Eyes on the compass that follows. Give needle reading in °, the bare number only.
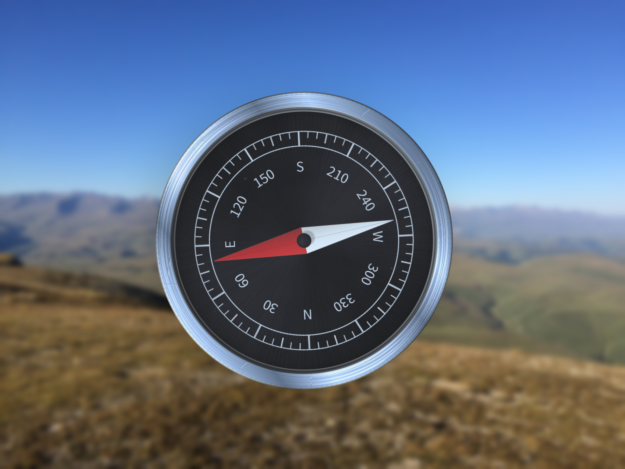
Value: 80
